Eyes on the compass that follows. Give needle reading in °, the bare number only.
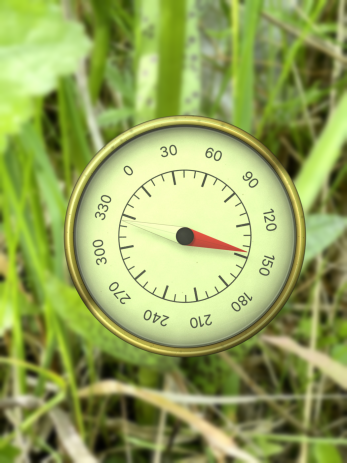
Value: 145
